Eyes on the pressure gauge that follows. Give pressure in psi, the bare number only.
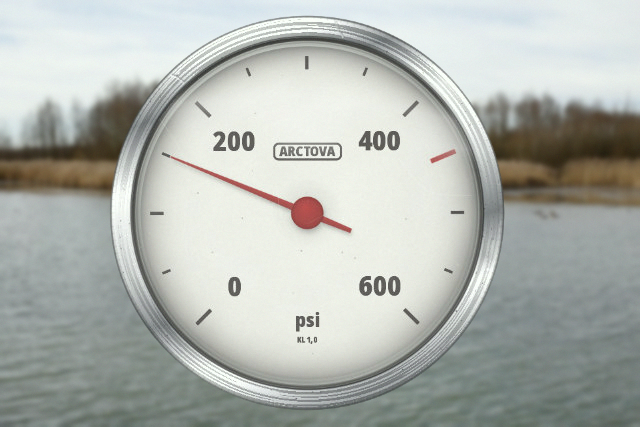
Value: 150
